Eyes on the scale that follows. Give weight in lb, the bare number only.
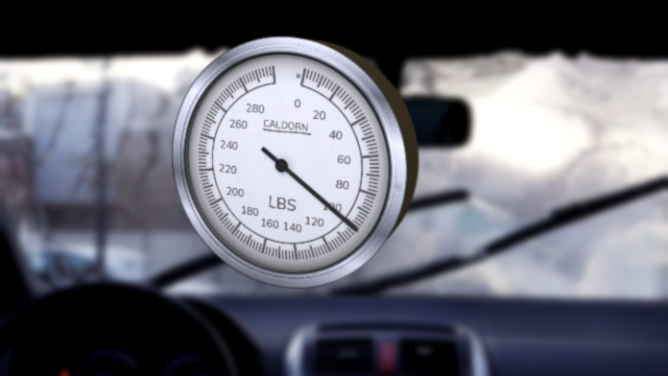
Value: 100
